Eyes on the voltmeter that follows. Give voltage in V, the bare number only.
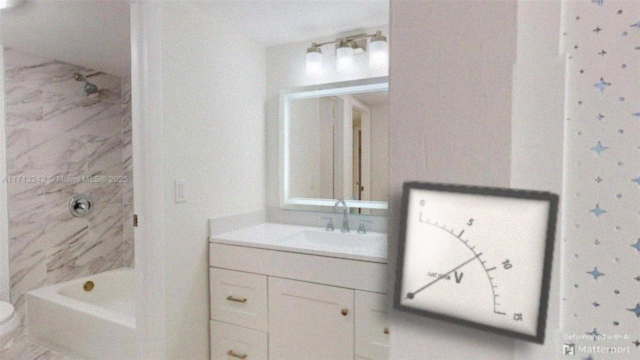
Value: 8
